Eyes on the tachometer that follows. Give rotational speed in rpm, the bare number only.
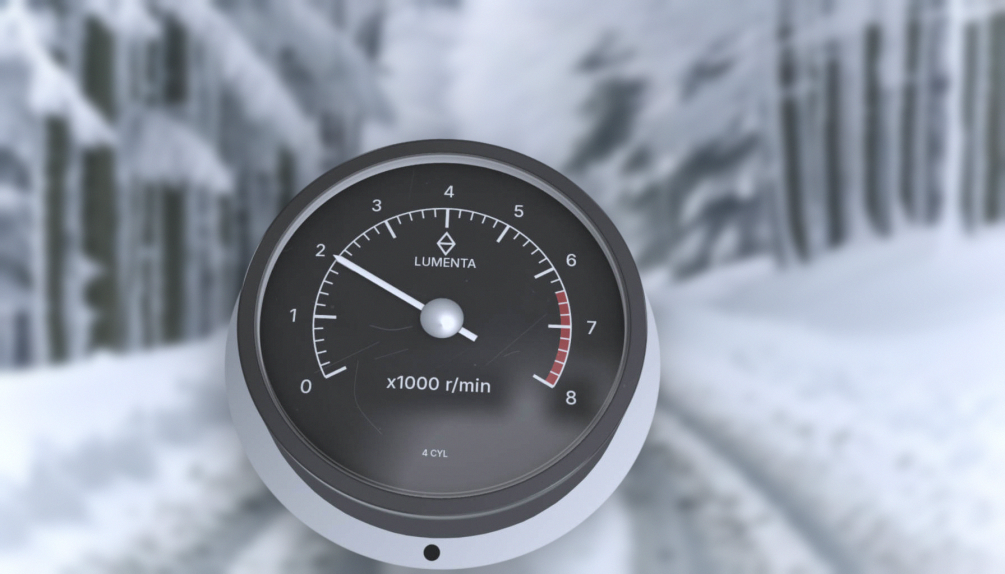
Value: 2000
